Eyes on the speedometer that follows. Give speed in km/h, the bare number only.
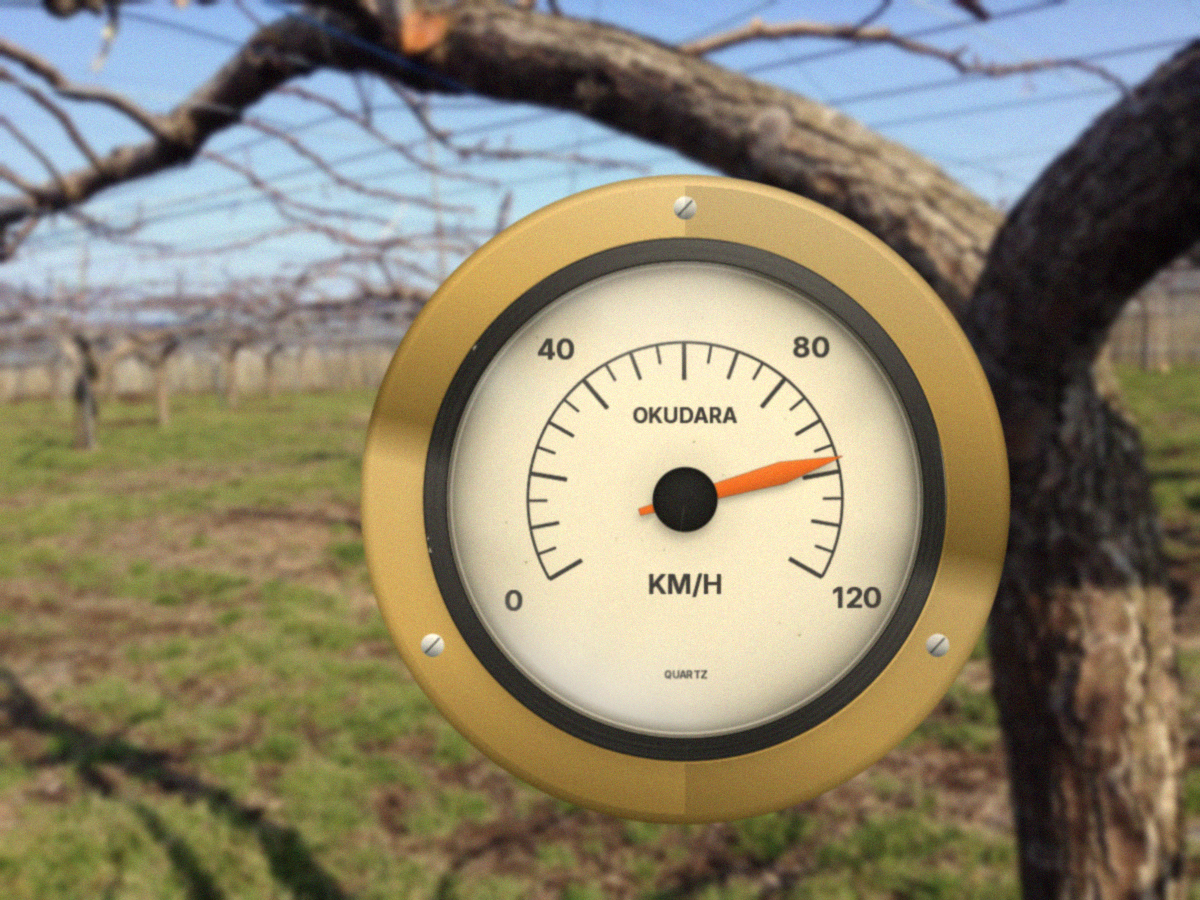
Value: 97.5
